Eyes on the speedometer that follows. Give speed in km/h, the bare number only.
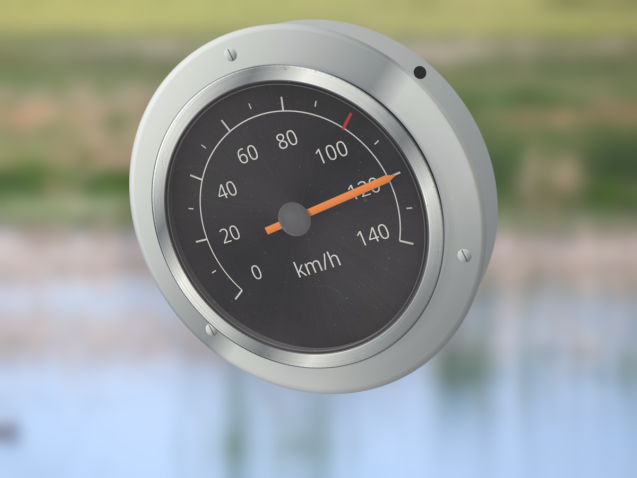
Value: 120
